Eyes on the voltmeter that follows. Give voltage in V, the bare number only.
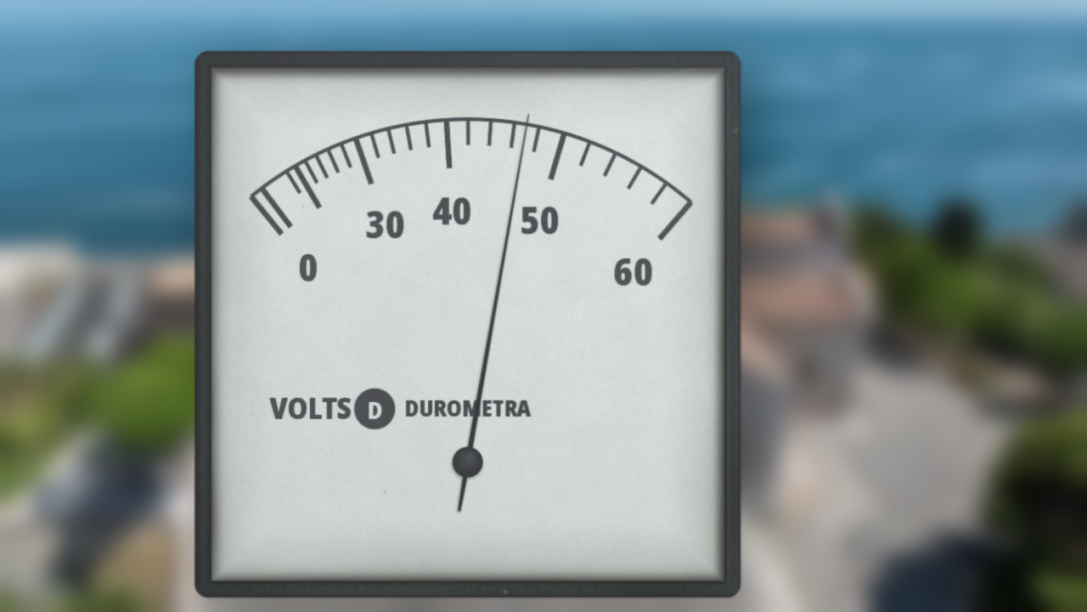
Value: 47
